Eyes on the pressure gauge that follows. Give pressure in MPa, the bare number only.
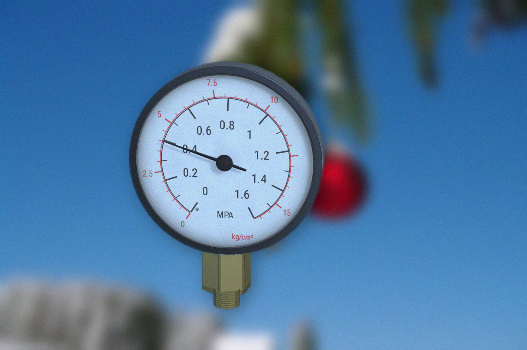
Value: 0.4
